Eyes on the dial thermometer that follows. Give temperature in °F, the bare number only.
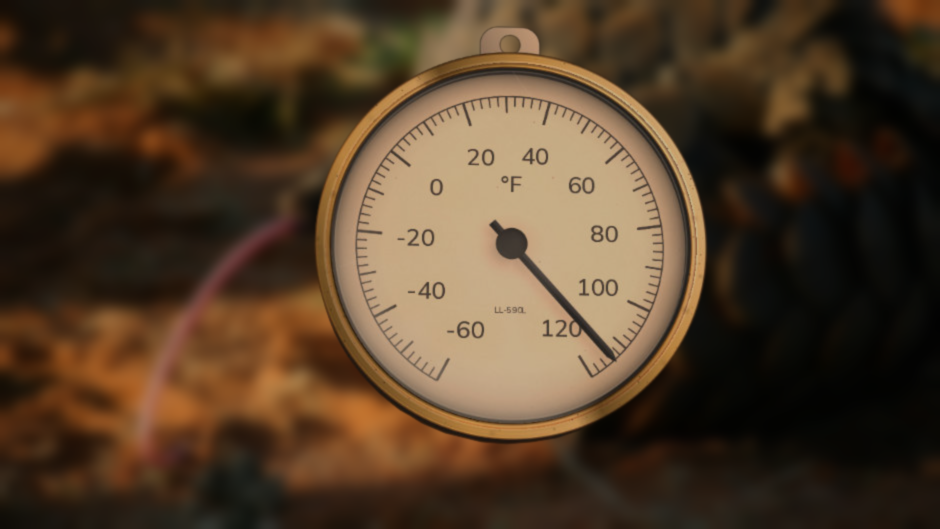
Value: 114
